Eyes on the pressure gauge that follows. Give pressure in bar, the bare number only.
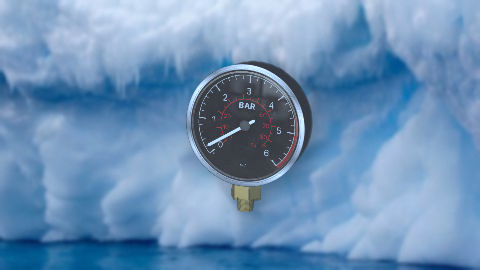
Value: 0.2
